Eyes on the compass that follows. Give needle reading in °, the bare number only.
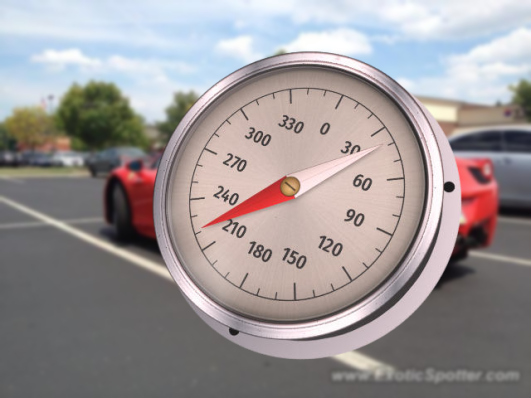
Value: 220
